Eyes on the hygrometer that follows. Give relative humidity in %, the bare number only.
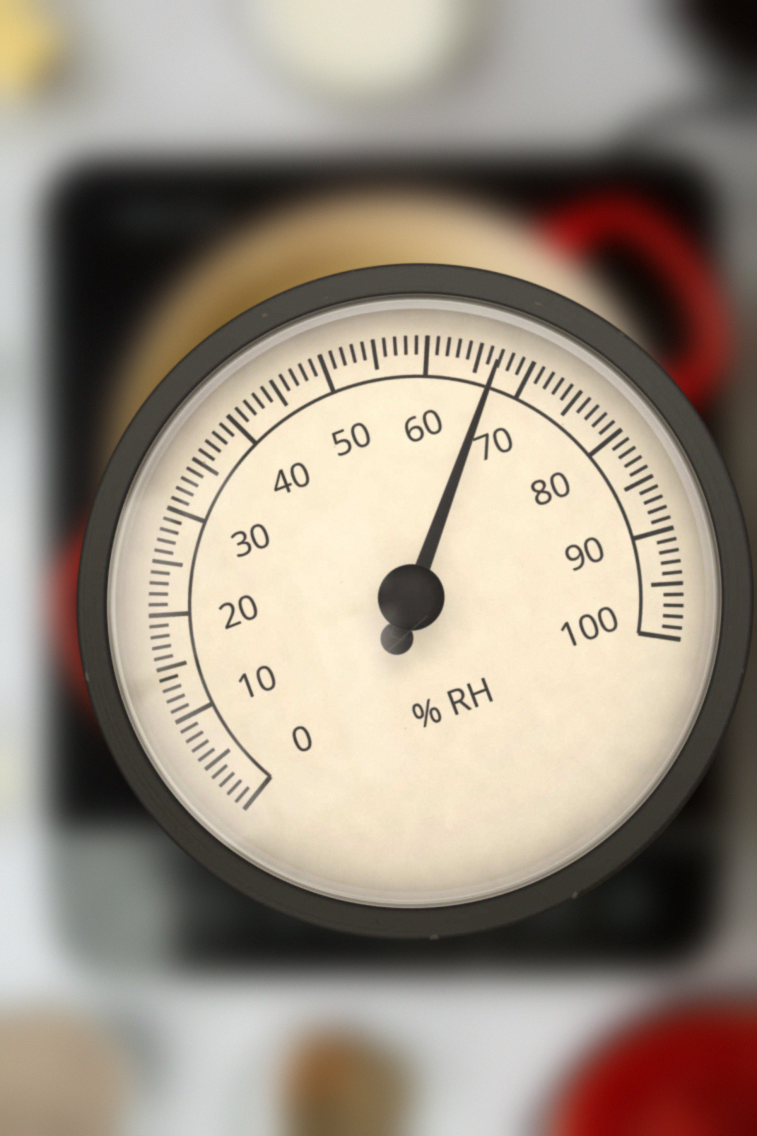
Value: 67
